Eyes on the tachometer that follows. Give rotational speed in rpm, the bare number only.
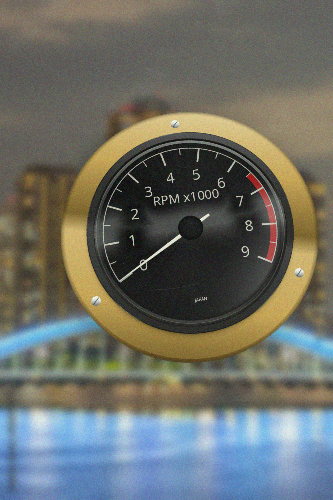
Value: 0
